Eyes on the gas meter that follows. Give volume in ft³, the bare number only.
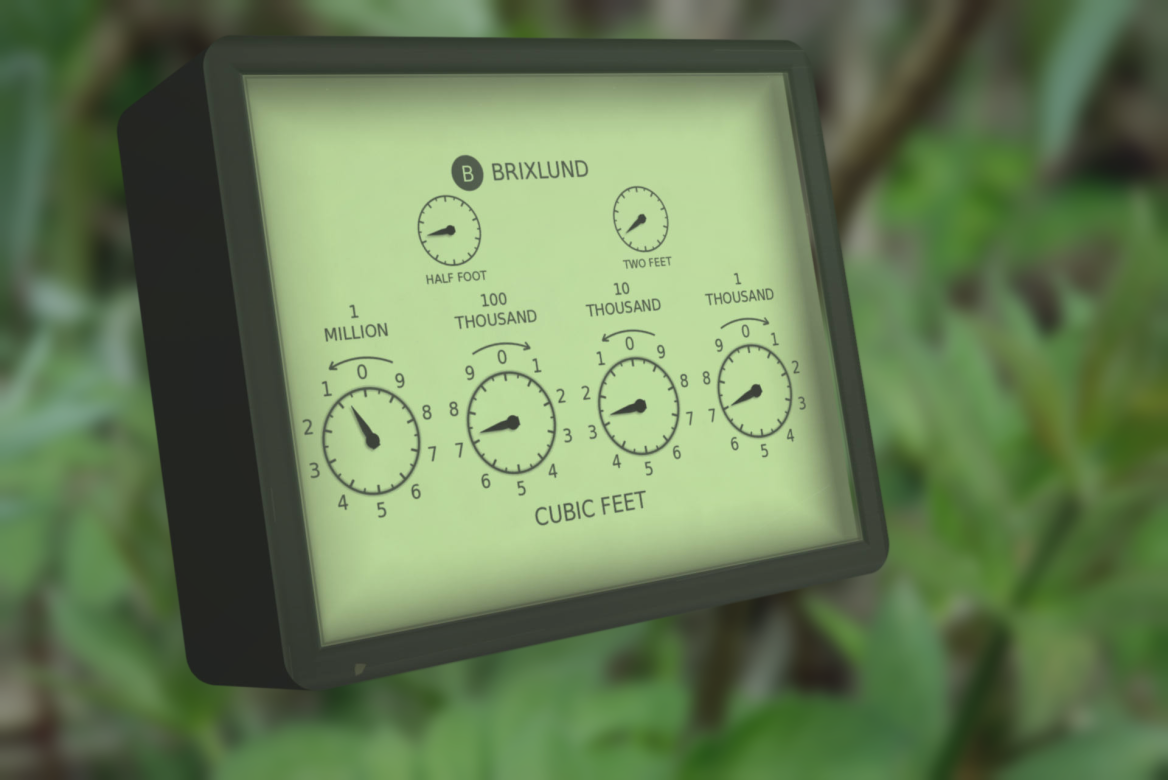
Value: 72700
